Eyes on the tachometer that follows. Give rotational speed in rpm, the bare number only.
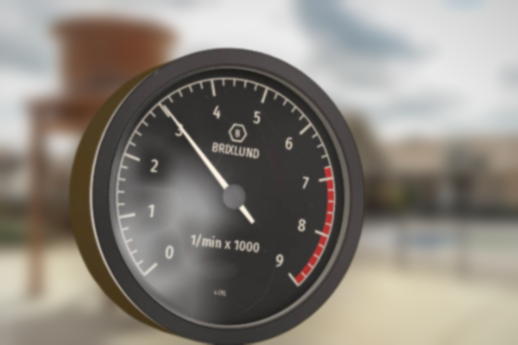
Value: 3000
